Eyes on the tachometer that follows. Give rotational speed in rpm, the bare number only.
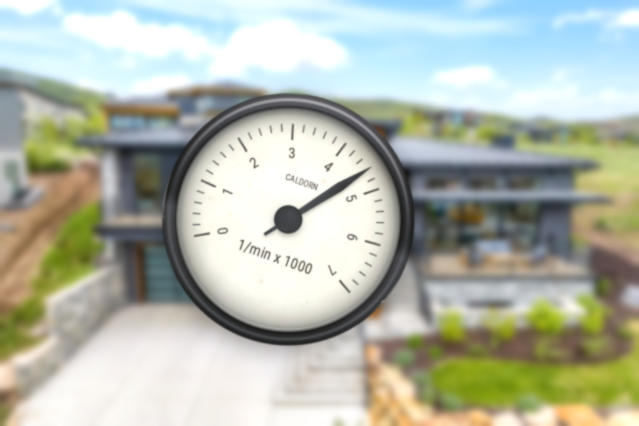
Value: 4600
